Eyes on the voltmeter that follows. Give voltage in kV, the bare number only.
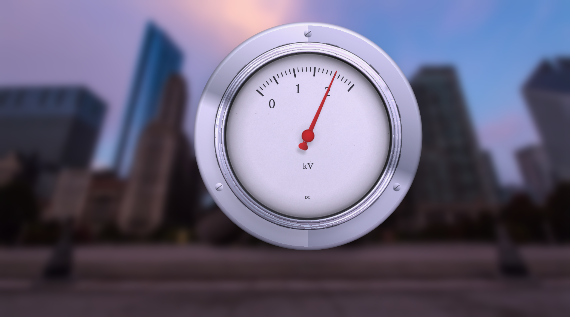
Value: 2
